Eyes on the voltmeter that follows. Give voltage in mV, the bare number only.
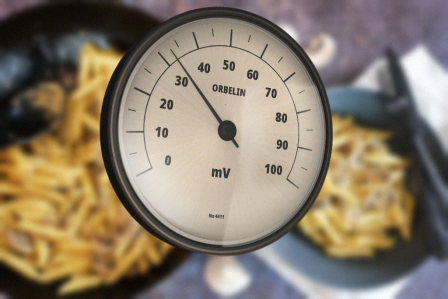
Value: 32.5
